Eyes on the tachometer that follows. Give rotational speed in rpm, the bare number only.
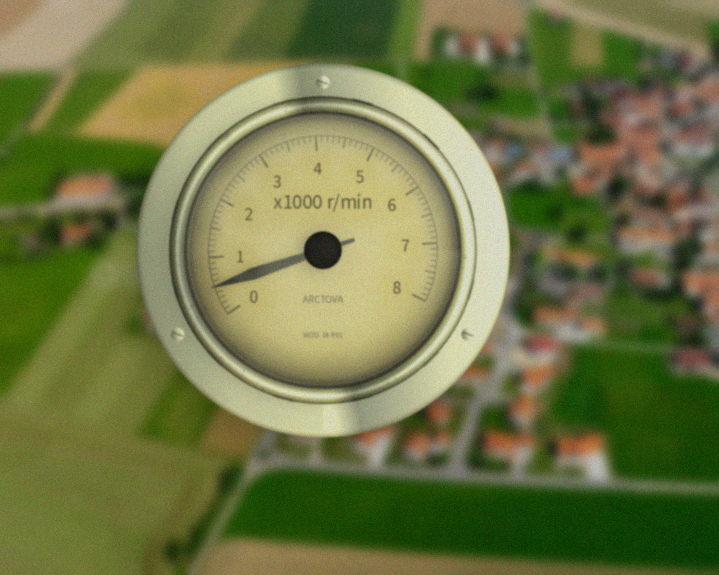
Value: 500
